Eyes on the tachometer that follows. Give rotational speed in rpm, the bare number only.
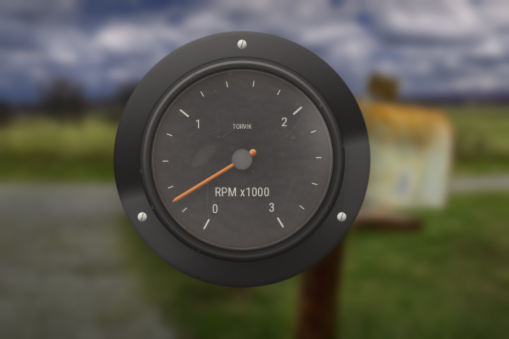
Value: 300
